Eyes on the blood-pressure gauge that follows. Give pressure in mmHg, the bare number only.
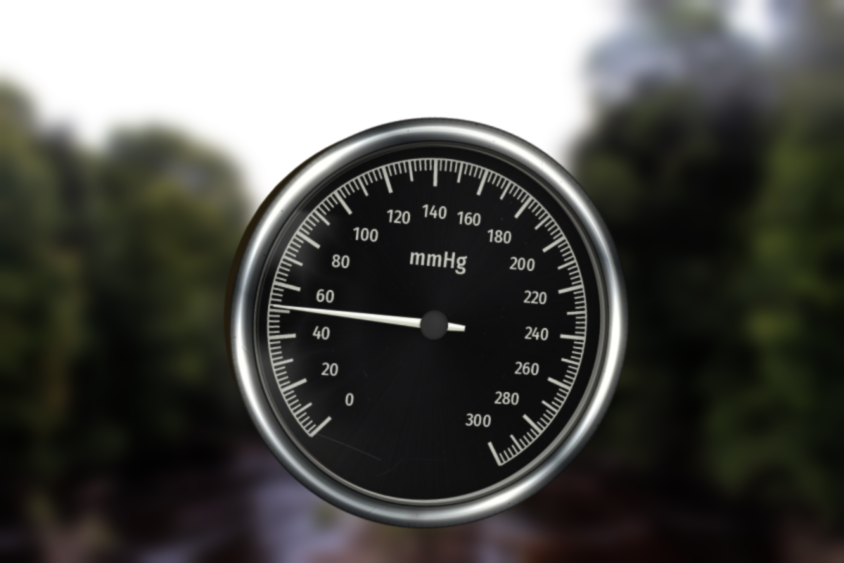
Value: 52
